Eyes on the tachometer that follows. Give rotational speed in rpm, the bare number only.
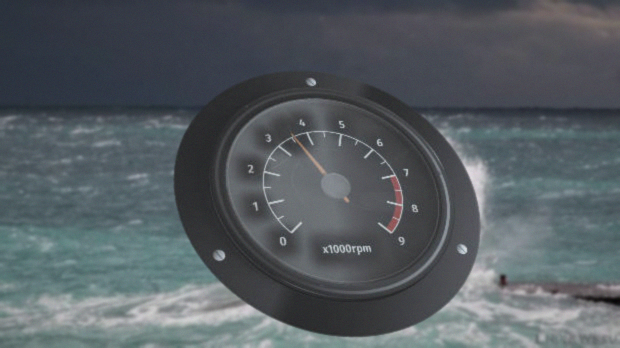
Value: 3500
